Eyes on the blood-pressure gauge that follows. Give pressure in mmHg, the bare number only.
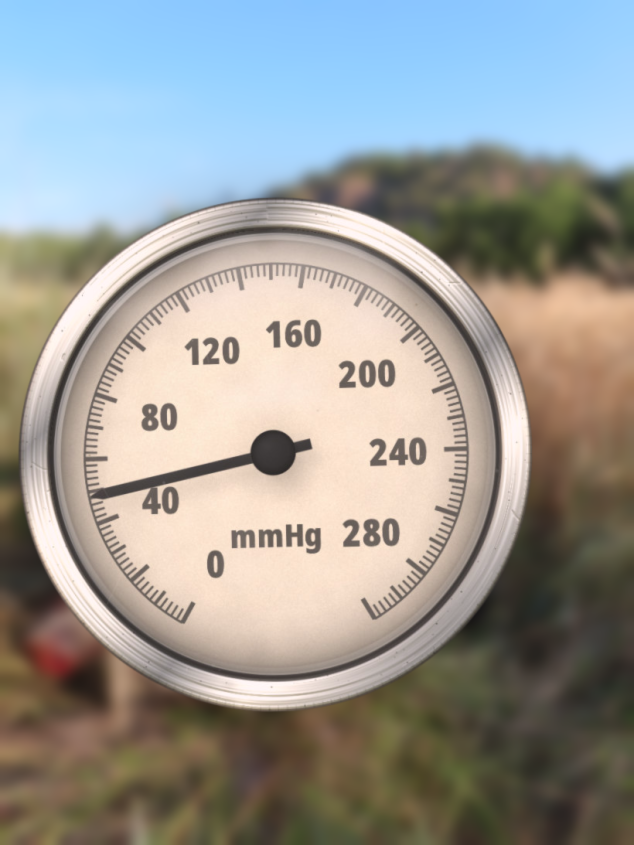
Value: 48
